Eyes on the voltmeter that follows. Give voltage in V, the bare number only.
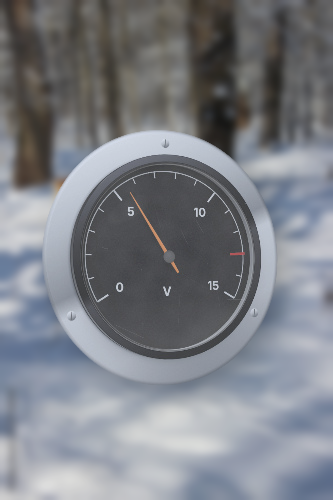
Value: 5.5
